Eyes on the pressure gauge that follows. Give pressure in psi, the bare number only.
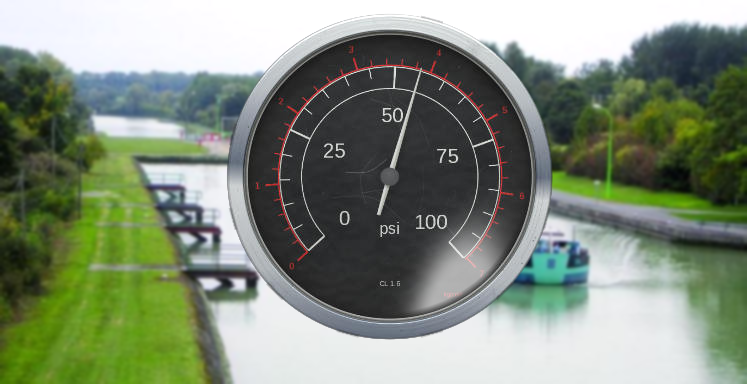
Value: 55
